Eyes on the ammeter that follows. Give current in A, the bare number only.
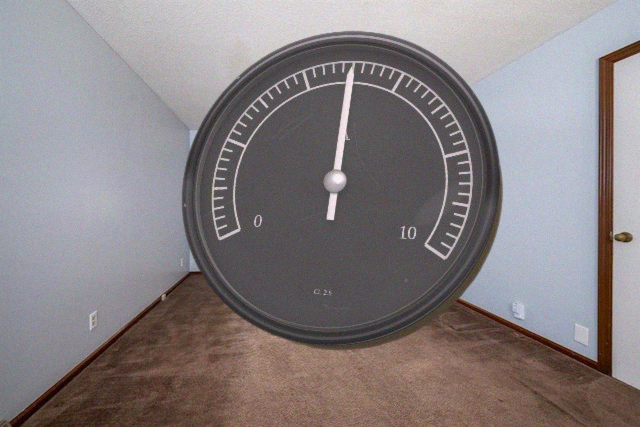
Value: 5
